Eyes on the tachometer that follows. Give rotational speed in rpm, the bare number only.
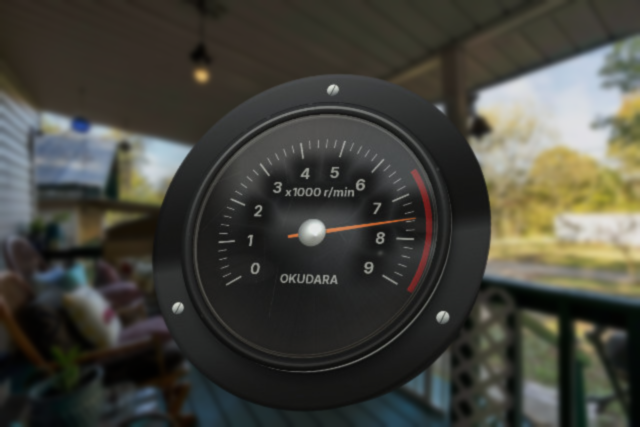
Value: 7600
